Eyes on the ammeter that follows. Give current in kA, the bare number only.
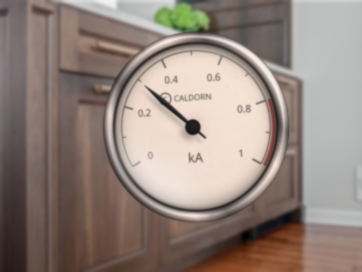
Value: 0.3
